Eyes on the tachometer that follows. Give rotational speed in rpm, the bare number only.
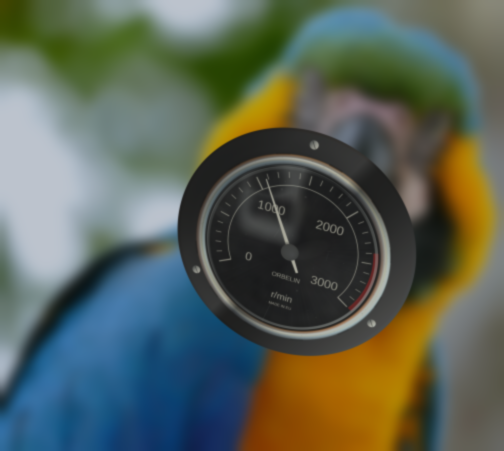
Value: 1100
